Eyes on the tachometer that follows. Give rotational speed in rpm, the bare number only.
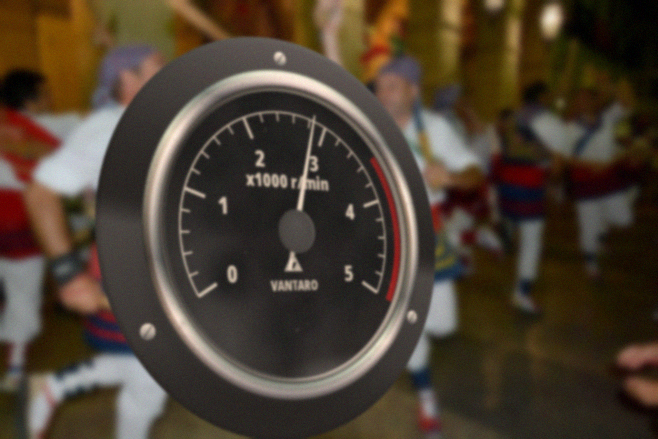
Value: 2800
